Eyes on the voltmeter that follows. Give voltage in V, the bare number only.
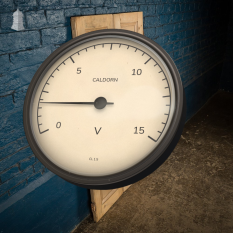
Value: 1.75
